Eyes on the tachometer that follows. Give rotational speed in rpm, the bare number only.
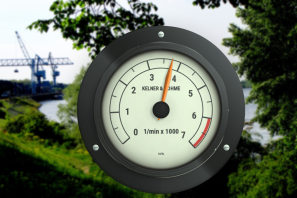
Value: 3750
